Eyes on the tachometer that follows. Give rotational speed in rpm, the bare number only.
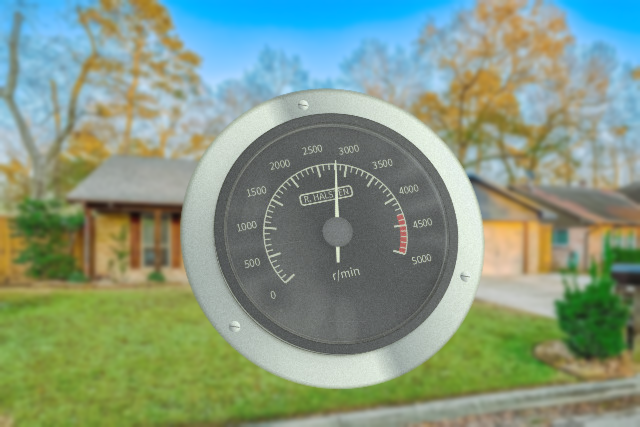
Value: 2800
